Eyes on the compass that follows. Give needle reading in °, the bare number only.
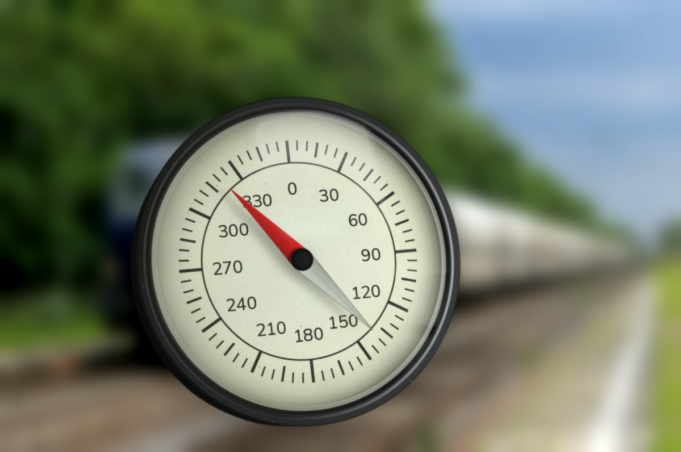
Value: 320
